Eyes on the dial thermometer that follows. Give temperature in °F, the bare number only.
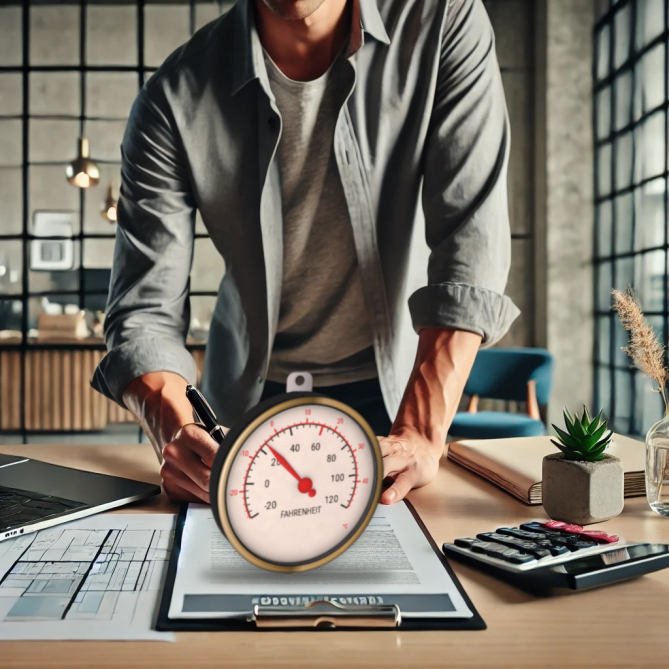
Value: 24
